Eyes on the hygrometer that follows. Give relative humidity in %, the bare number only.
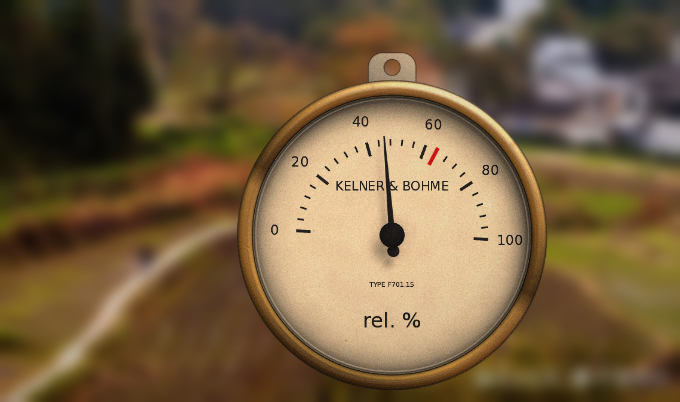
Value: 46
